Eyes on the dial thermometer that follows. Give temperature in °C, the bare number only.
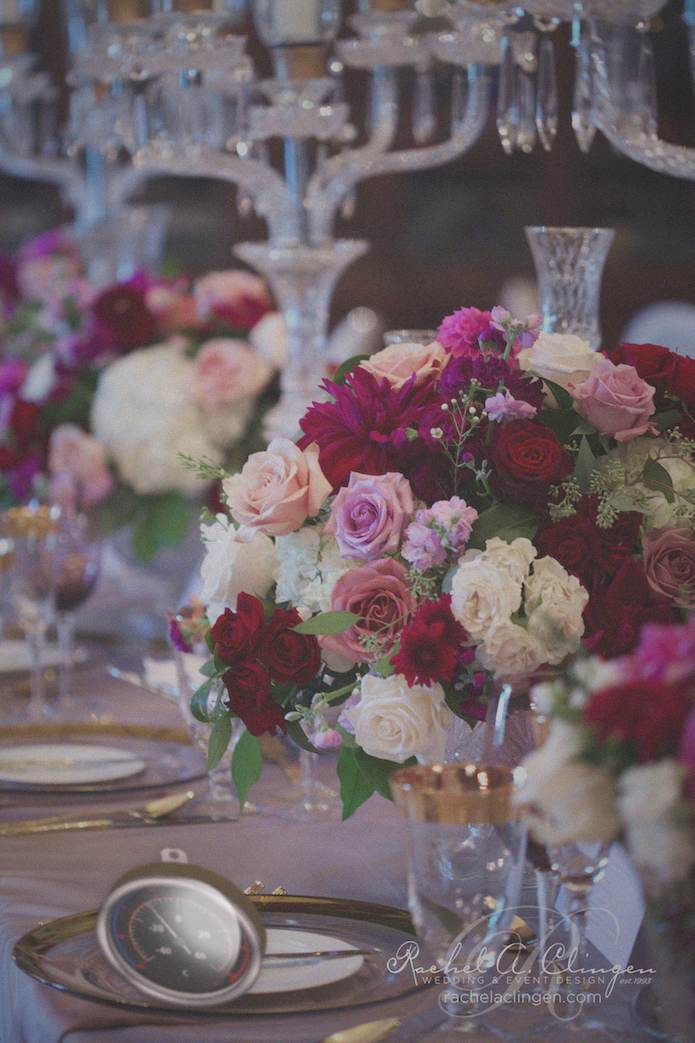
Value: -10
